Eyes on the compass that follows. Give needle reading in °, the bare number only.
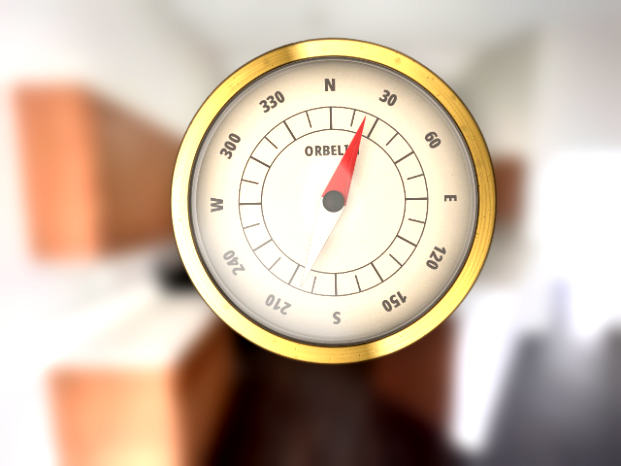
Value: 22.5
